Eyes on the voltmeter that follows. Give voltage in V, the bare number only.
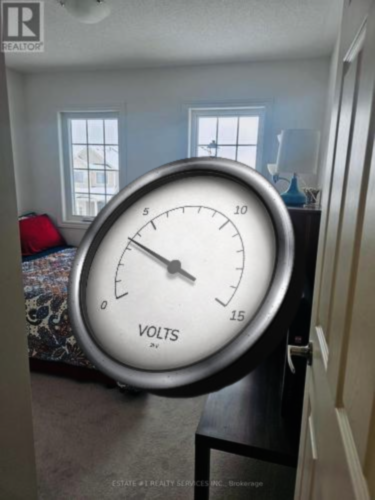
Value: 3.5
